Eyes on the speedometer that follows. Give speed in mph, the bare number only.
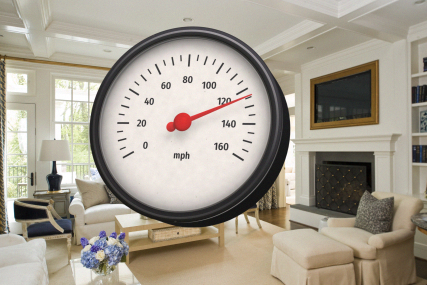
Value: 125
